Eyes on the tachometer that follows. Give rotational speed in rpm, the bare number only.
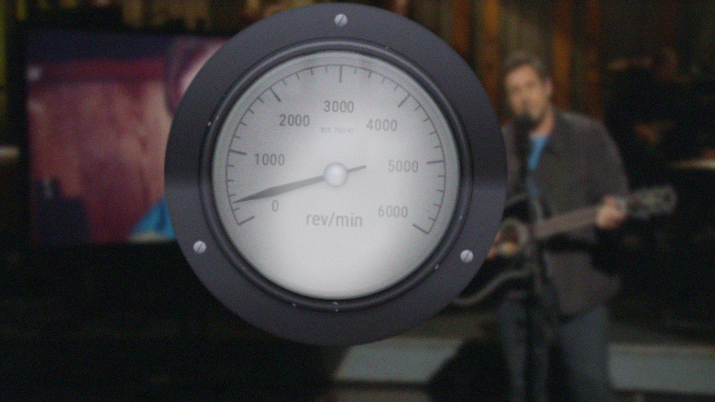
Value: 300
